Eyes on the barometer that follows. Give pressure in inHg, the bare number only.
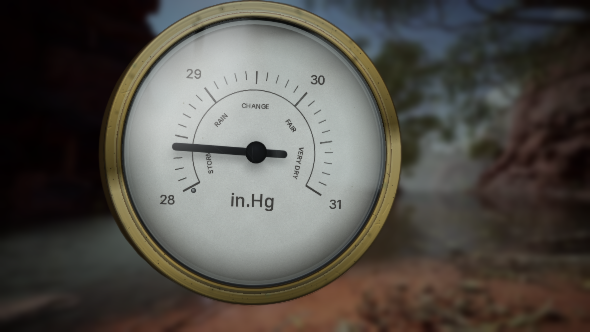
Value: 28.4
